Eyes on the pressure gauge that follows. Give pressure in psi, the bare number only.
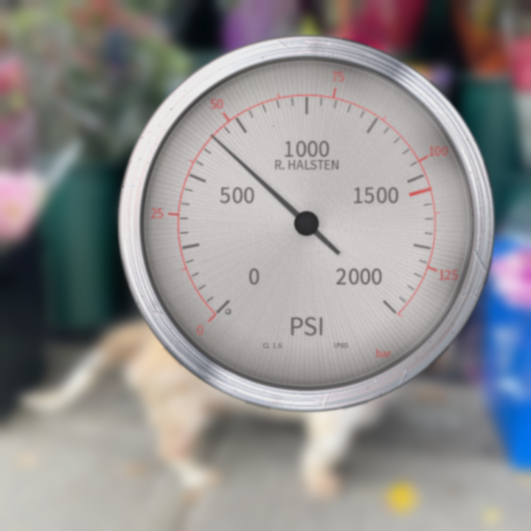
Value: 650
